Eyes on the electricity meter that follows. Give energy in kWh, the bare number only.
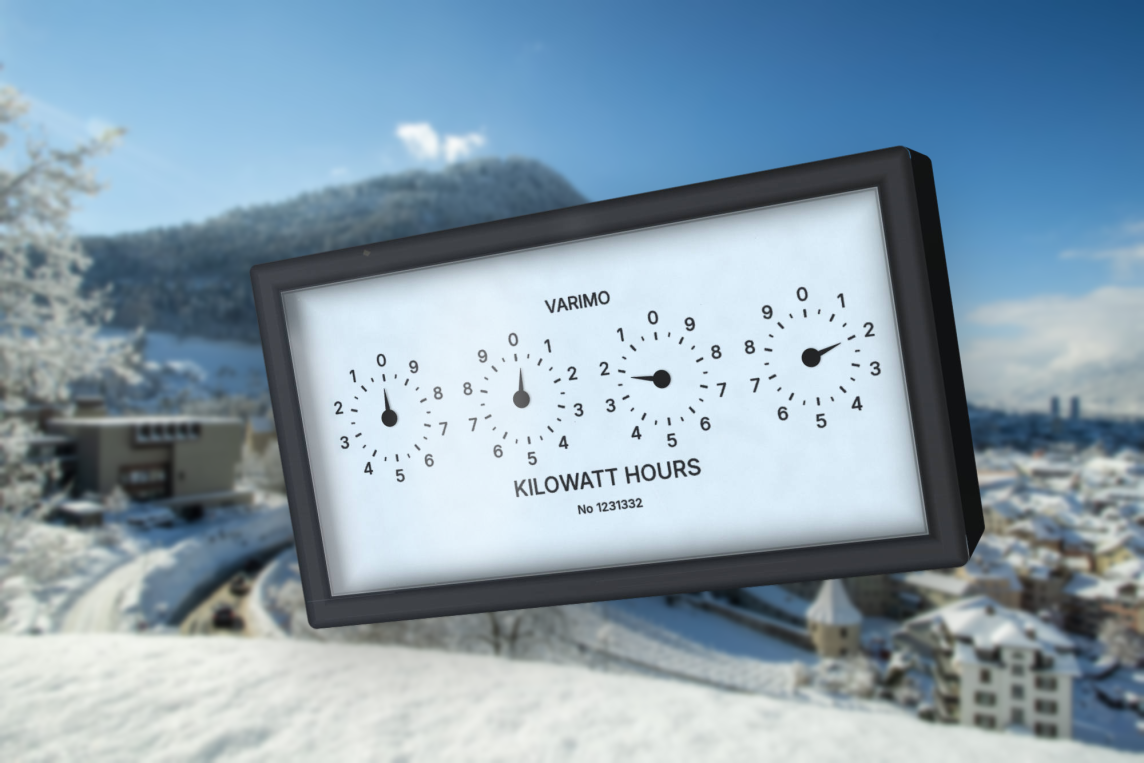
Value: 22
